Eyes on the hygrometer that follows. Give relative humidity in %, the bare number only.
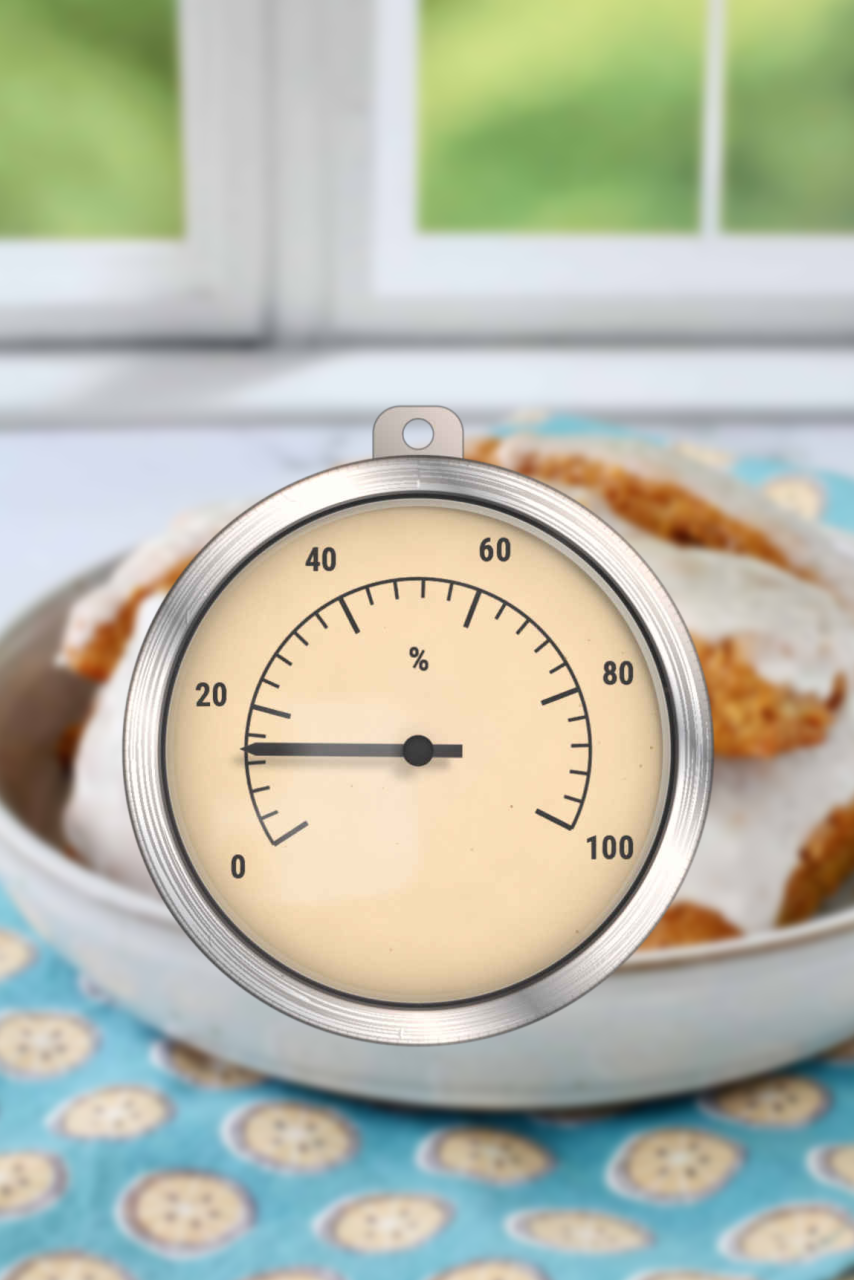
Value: 14
